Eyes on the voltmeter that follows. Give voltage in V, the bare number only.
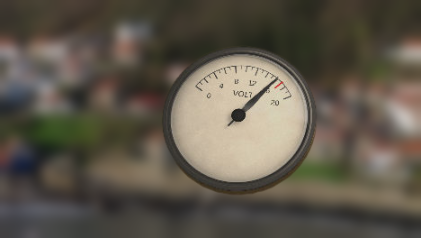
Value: 16
